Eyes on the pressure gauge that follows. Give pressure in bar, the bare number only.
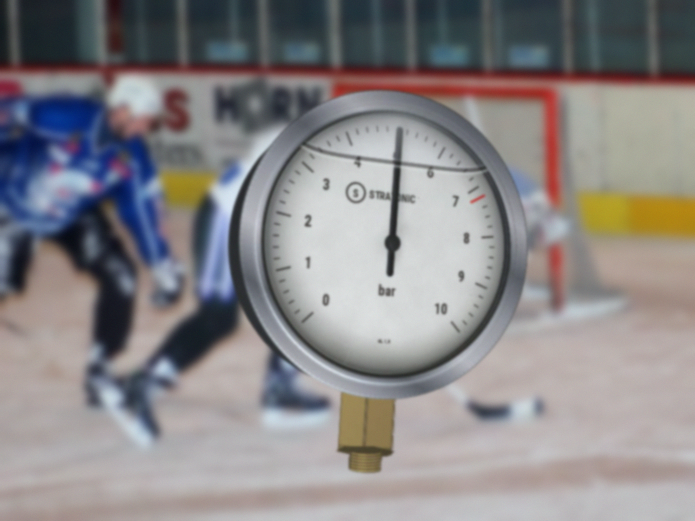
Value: 5
